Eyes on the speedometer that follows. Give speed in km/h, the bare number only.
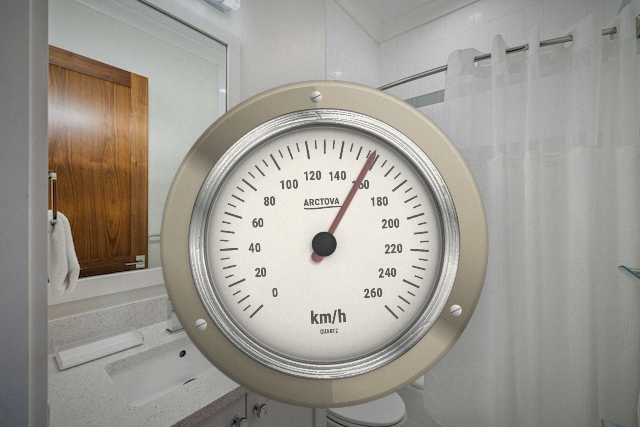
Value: 157.5
